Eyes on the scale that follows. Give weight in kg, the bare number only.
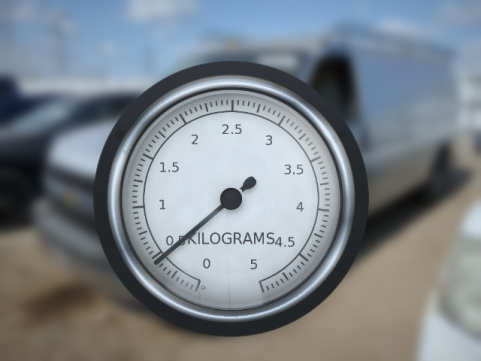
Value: 0.45
